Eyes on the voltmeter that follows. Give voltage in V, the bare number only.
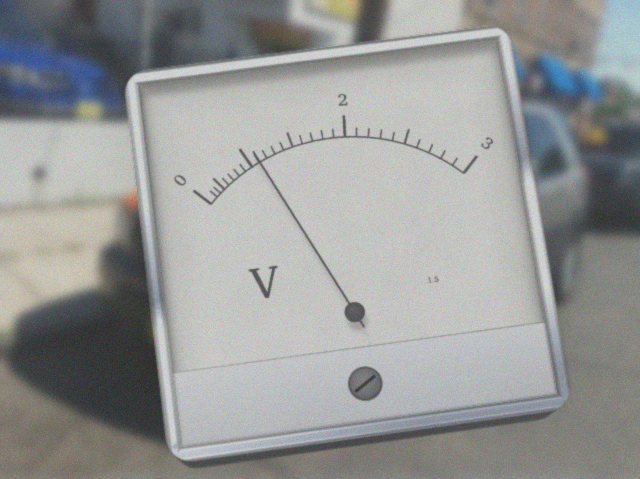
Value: 1.1
